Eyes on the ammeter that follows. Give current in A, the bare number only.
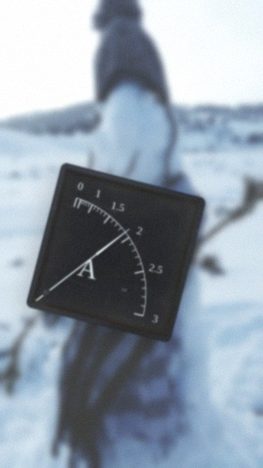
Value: 1.9
